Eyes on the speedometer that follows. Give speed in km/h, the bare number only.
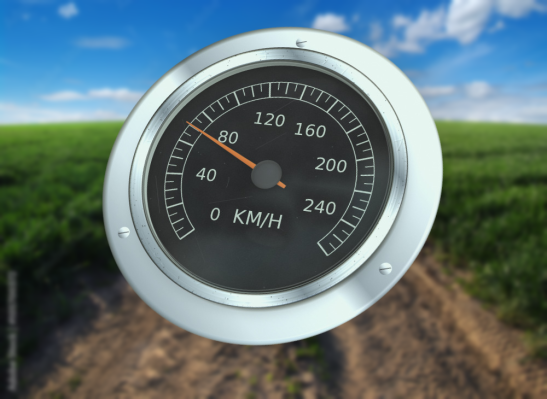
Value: 70
